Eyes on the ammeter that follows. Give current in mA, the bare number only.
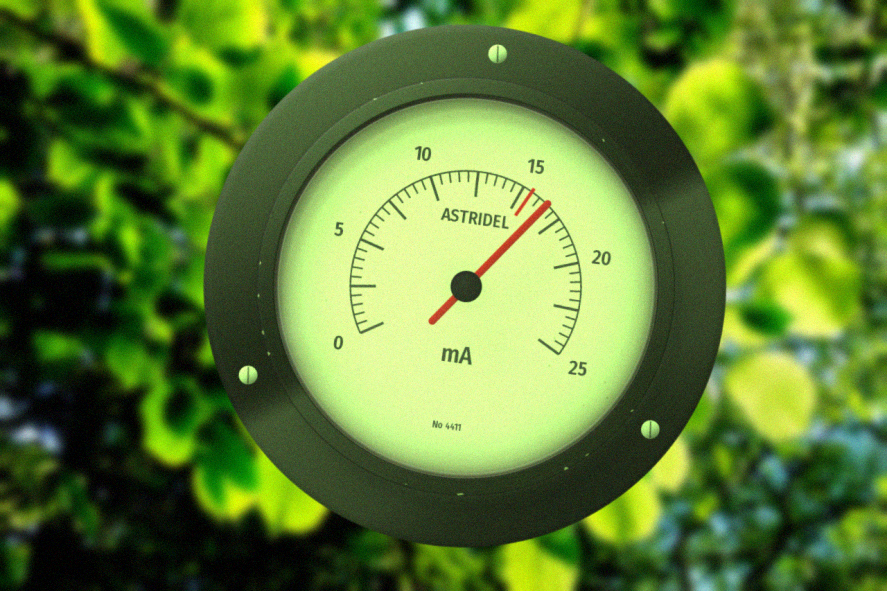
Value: 16.5
